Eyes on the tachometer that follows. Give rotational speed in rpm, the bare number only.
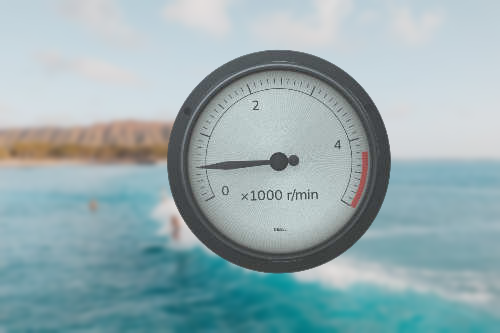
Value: 500
